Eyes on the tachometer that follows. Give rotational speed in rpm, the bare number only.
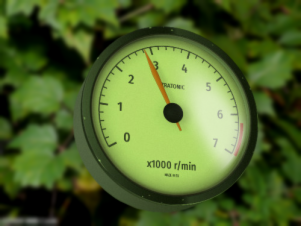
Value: 2800
